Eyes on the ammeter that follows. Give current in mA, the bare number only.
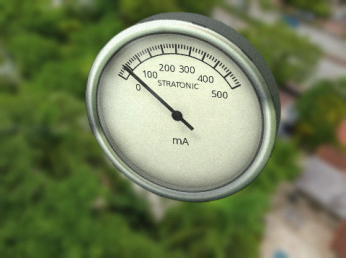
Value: 50
